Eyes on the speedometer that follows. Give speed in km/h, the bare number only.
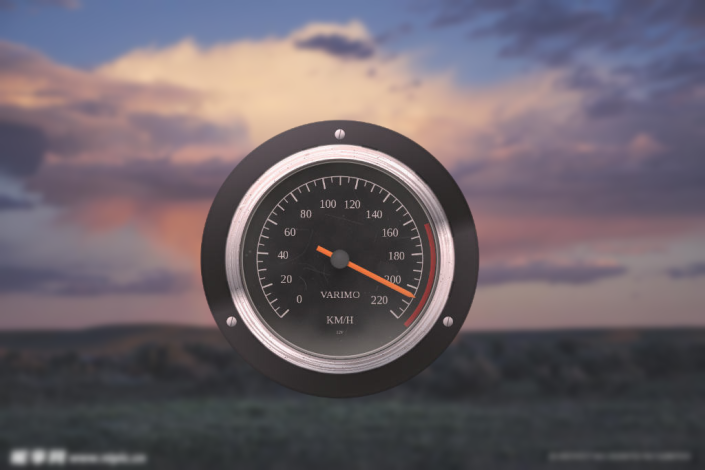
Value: 205
